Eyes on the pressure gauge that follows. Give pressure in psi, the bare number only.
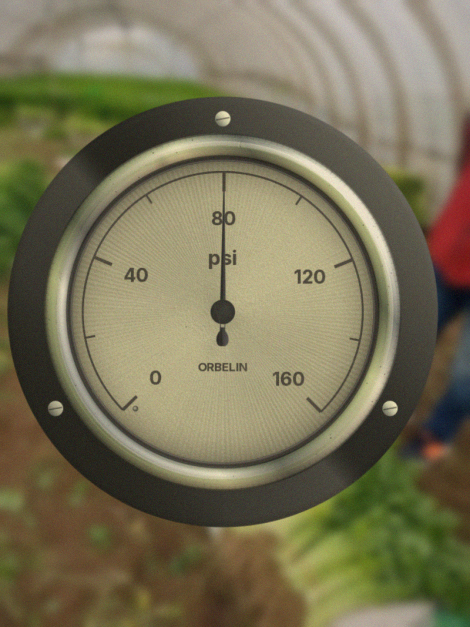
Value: 80
